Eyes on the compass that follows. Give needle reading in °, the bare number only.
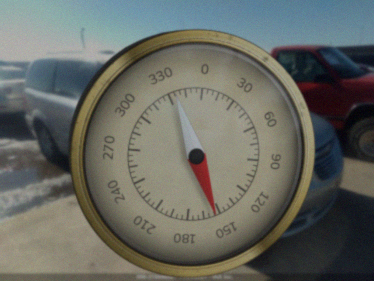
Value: 155
